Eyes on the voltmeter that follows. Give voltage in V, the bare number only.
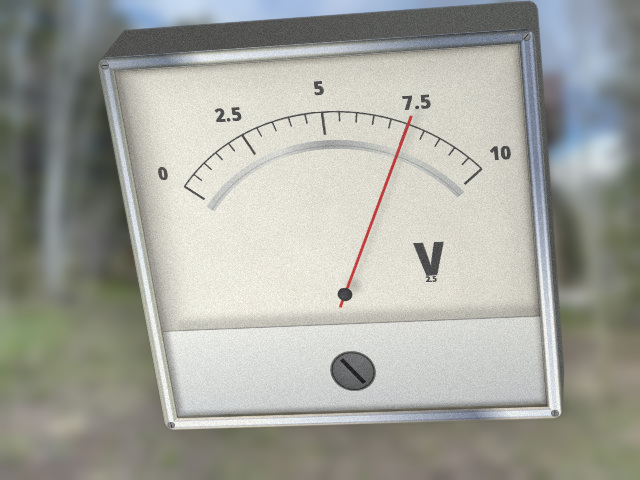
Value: 7.5
